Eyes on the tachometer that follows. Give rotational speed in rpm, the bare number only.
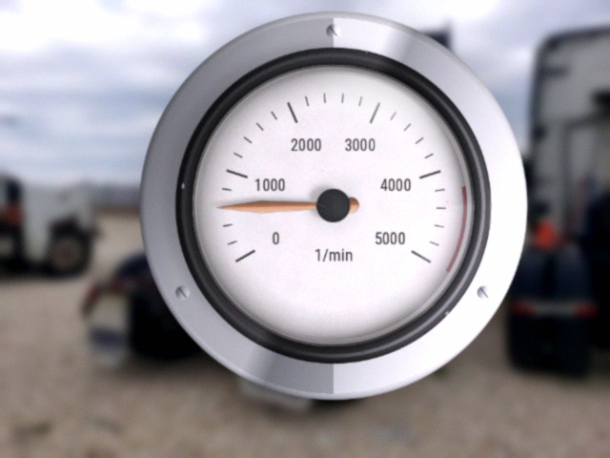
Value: 600
